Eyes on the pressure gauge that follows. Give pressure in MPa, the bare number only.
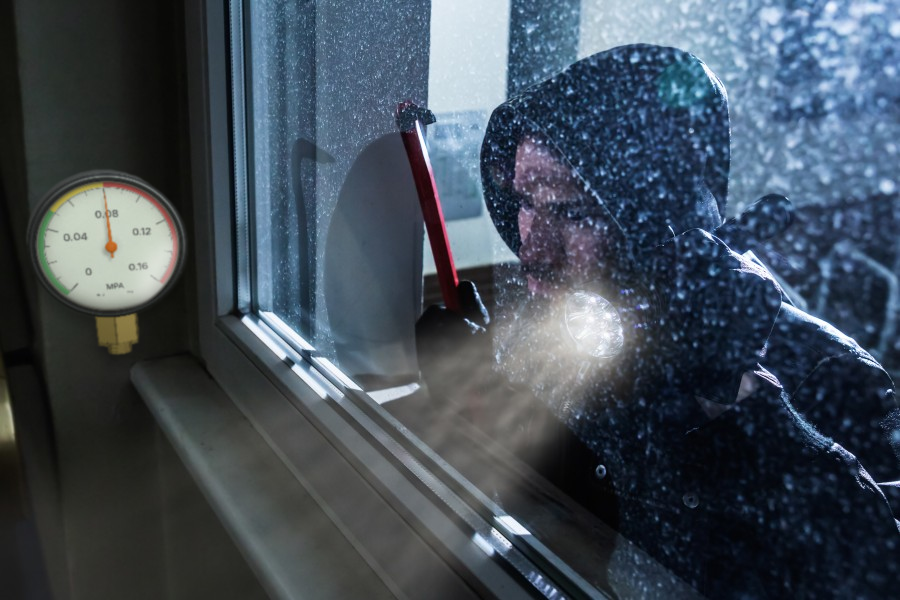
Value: 0.08
